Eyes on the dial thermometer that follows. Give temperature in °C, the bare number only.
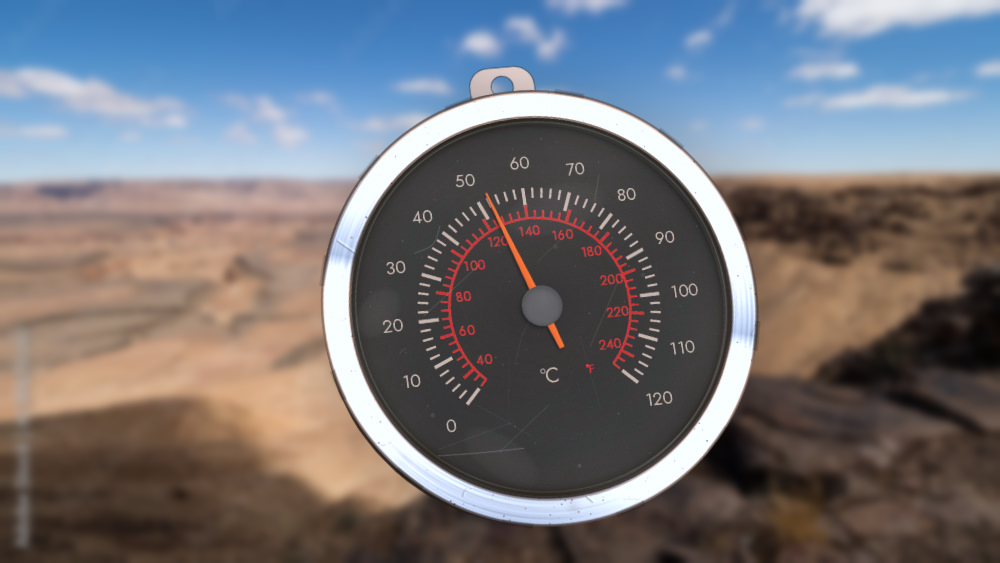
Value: 52
